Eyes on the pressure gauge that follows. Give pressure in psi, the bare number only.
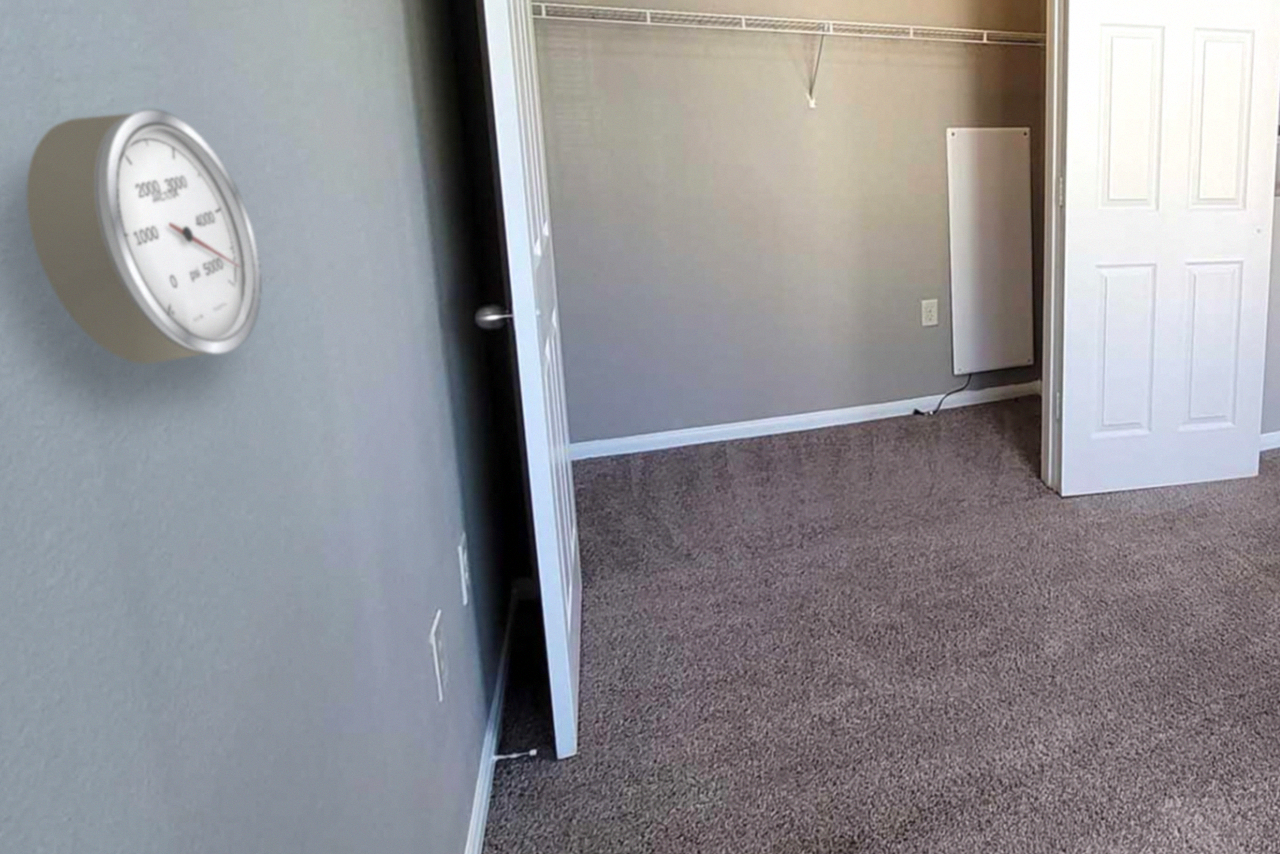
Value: 4750
